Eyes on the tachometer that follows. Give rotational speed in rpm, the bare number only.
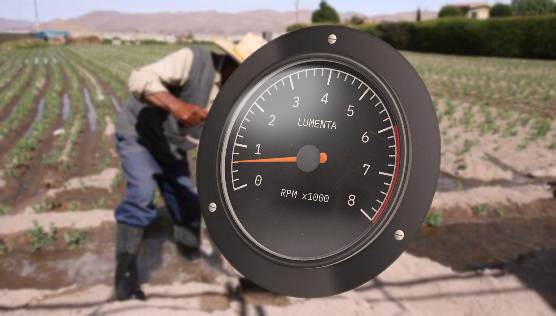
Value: 600
